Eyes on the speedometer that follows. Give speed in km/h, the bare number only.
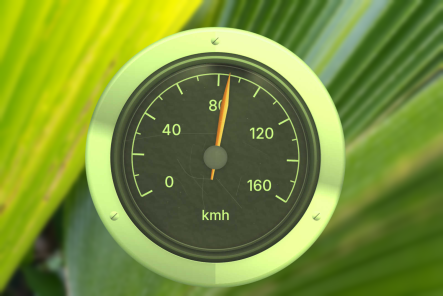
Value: 85
